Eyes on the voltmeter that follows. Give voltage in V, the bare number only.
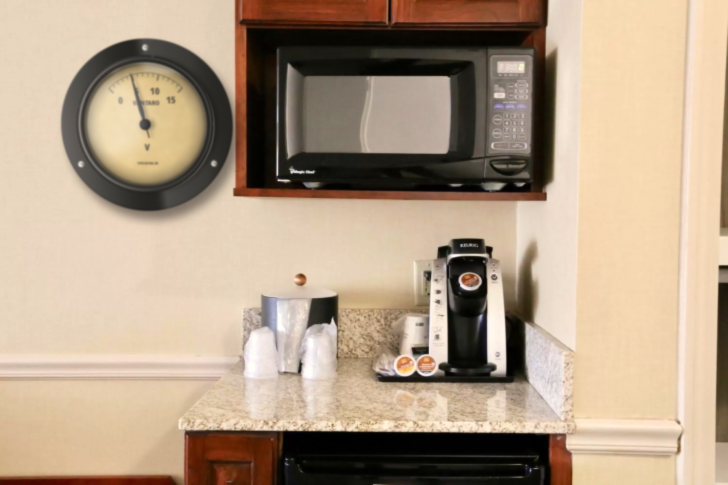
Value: 5
